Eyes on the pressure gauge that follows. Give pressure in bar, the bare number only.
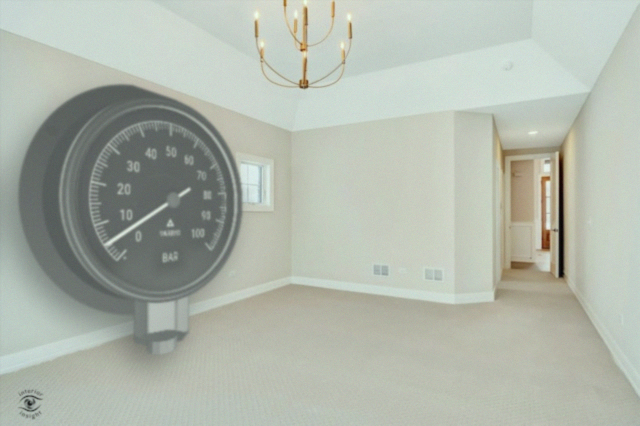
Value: 5
